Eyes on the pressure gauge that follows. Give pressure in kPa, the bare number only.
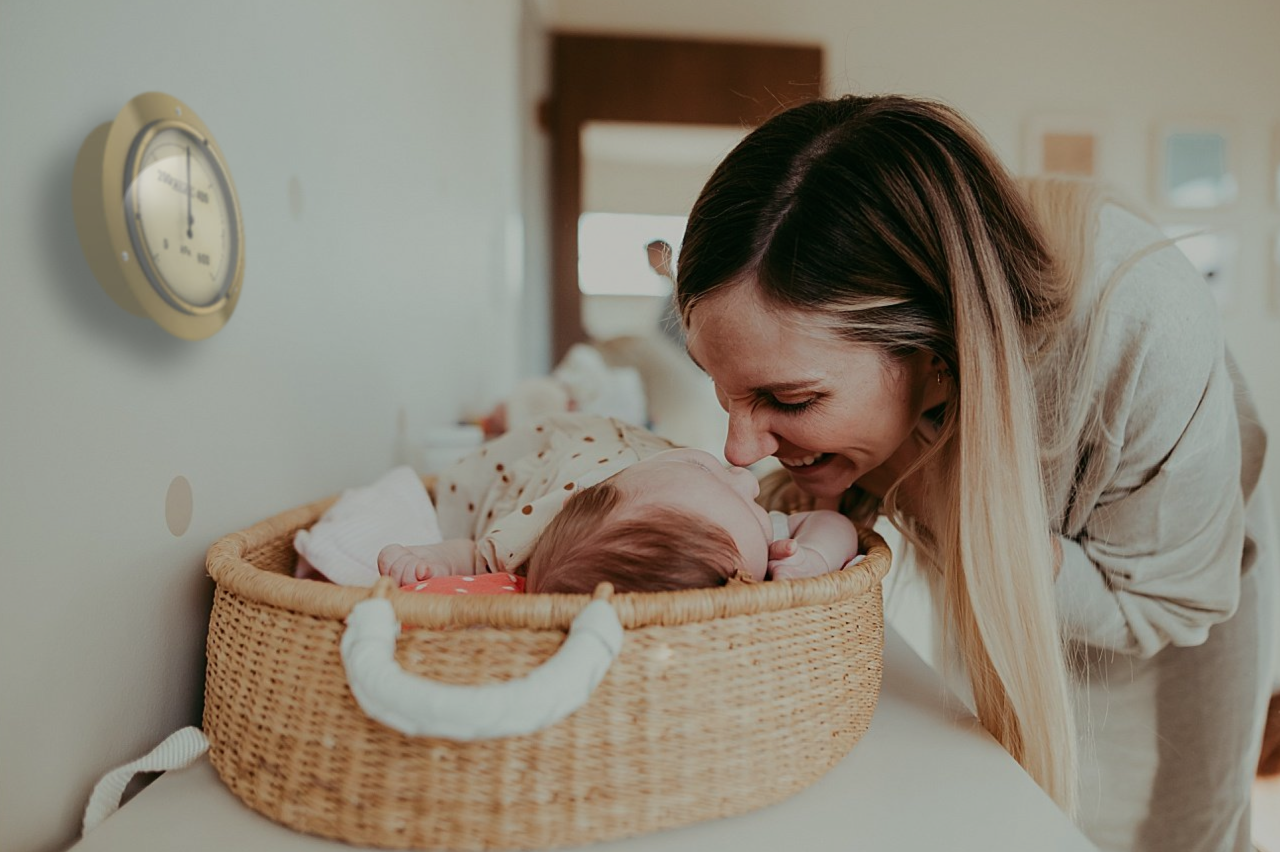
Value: 300
